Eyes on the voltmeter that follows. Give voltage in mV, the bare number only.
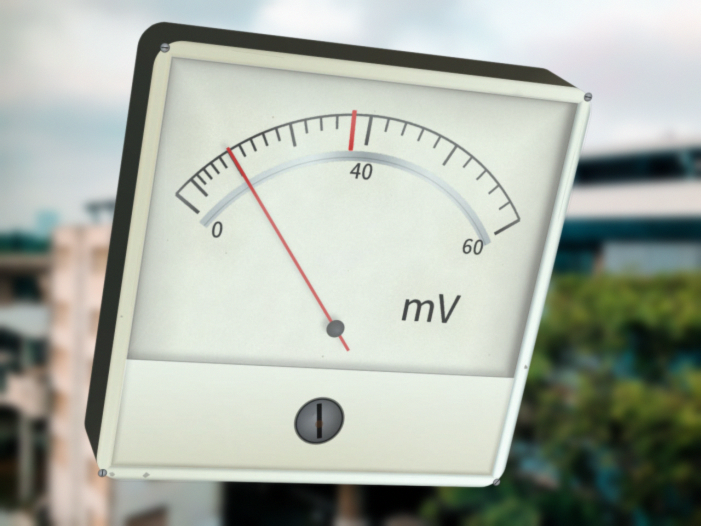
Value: 20
